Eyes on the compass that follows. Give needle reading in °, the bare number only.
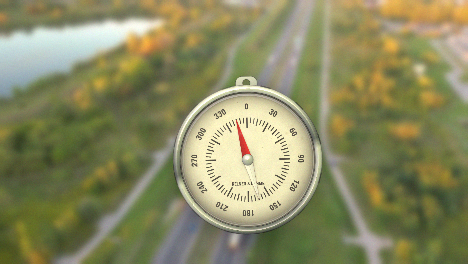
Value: 345
